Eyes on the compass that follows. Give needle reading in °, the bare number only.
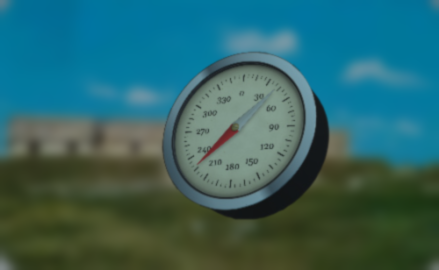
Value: 225
